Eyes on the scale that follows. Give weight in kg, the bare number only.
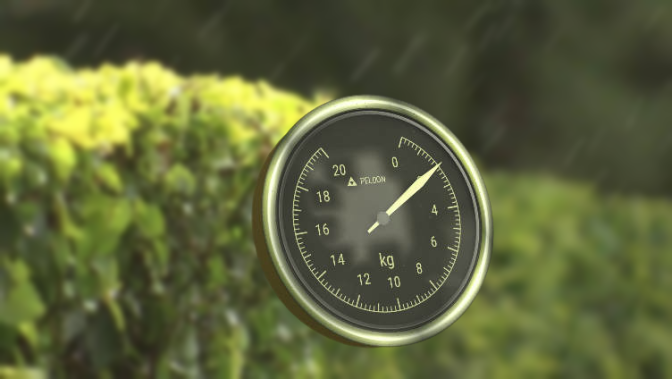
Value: 2
